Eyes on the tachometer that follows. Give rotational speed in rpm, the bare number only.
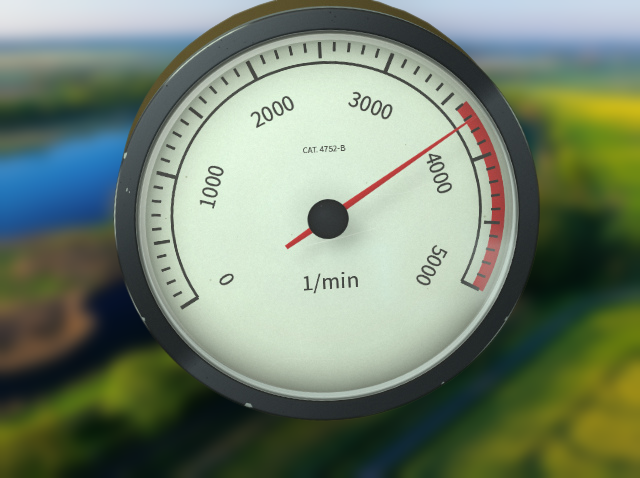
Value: 3700
